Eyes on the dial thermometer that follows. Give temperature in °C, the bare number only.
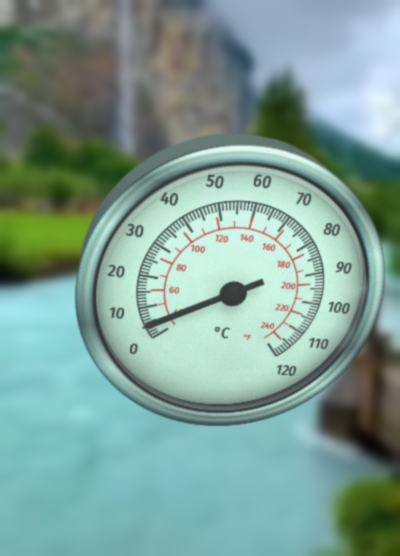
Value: 5
